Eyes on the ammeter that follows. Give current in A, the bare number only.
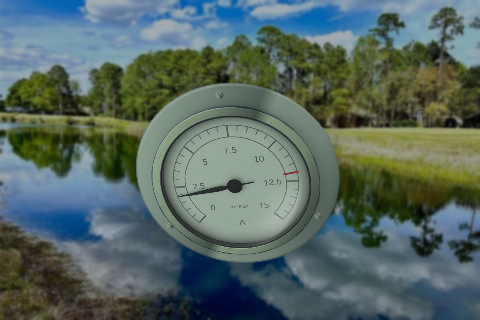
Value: 2
